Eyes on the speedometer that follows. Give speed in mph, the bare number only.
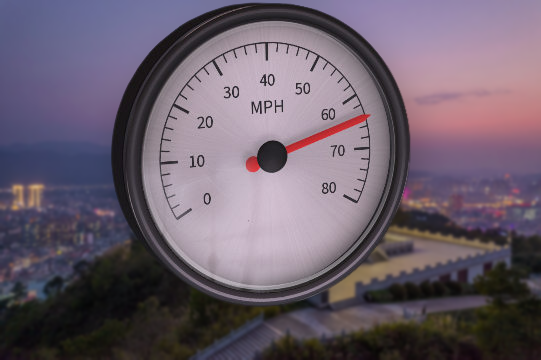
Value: 64
